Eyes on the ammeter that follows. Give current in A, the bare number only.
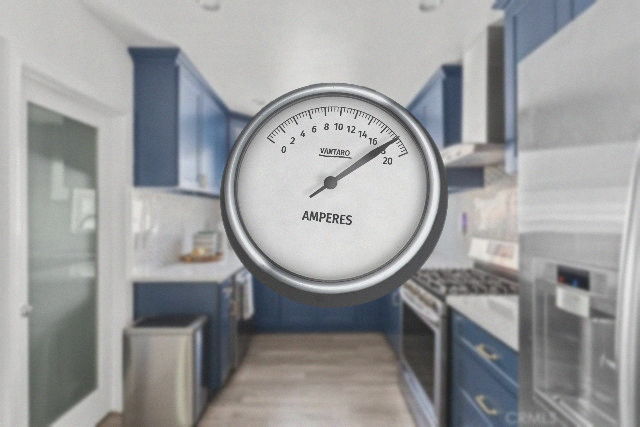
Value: 18
